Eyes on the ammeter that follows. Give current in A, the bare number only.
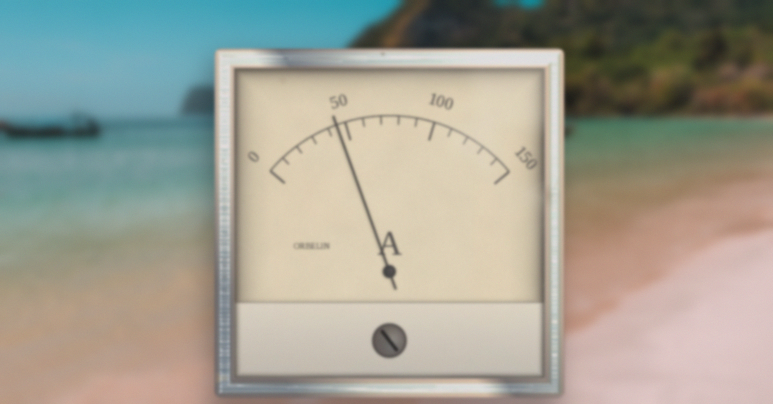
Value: 45
